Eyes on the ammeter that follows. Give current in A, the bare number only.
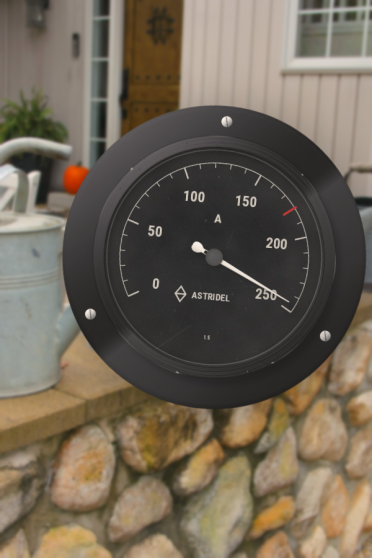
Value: 245
